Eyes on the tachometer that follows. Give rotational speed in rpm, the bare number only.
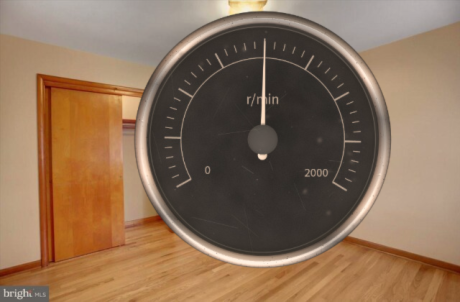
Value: 1000
